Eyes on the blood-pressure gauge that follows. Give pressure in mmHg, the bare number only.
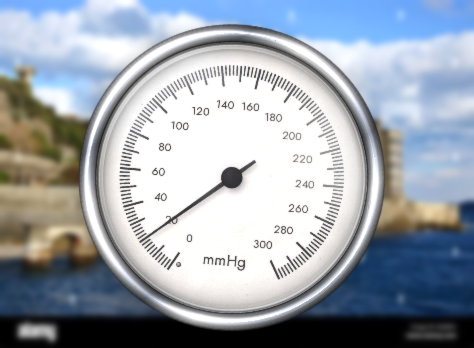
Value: 20
